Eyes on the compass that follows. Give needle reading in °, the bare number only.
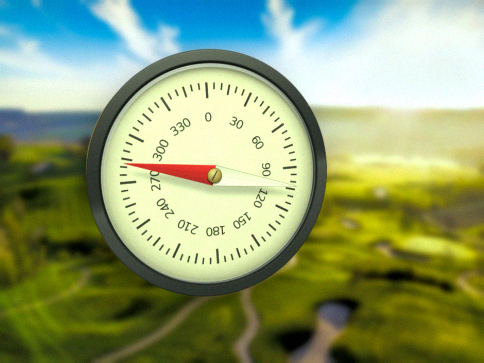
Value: 282.5
